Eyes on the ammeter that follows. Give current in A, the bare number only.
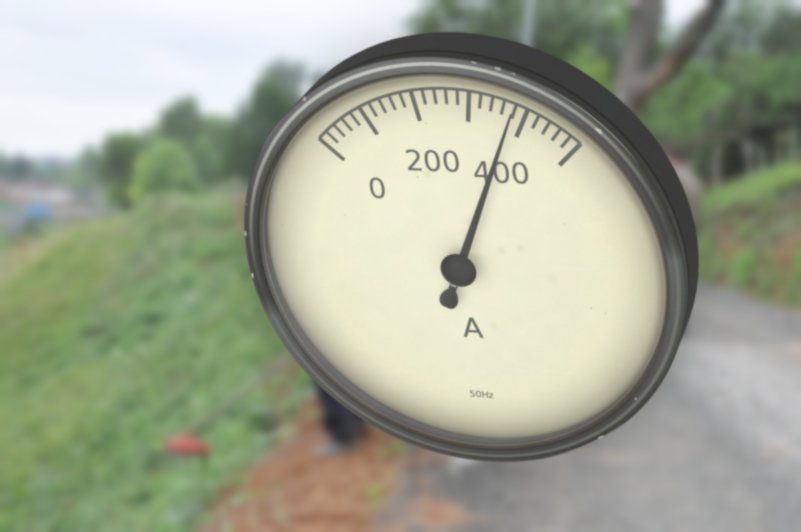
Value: 380
